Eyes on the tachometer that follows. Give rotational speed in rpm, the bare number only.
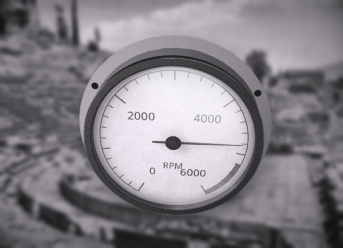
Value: 4800
